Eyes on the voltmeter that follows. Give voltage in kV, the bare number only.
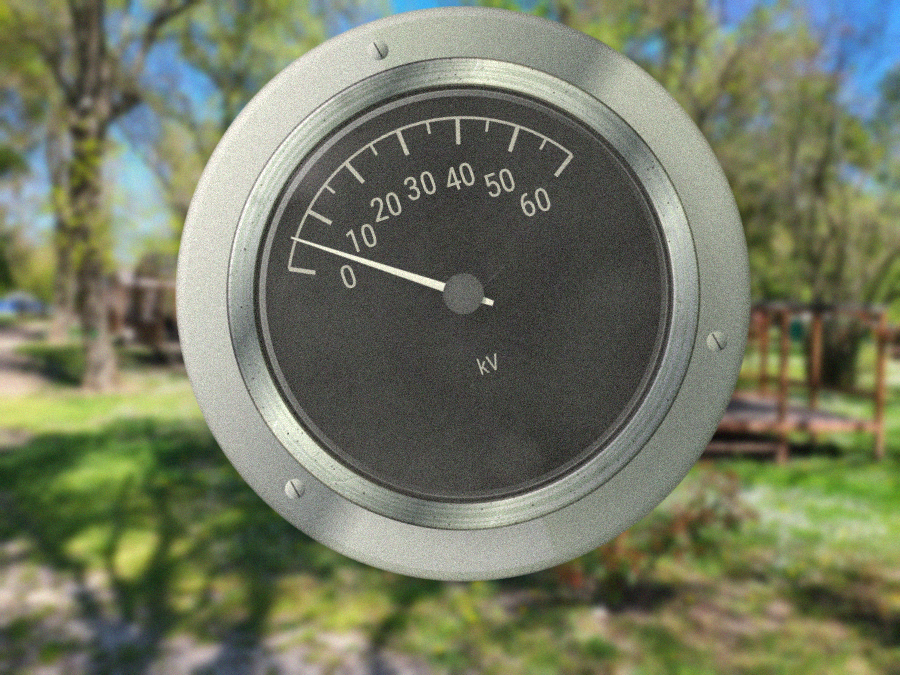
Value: 5
